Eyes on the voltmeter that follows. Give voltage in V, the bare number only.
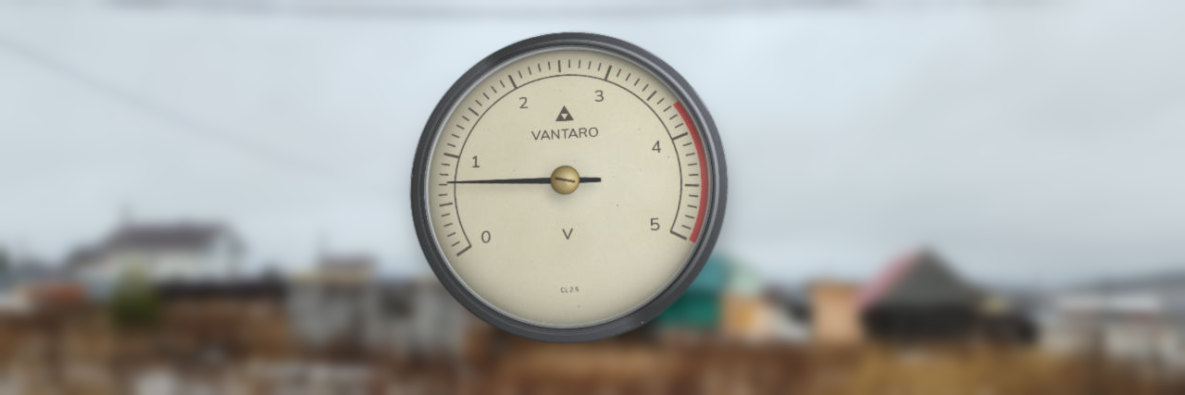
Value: 0.7
